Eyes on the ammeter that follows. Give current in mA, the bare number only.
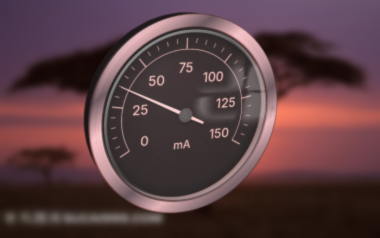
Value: 35
